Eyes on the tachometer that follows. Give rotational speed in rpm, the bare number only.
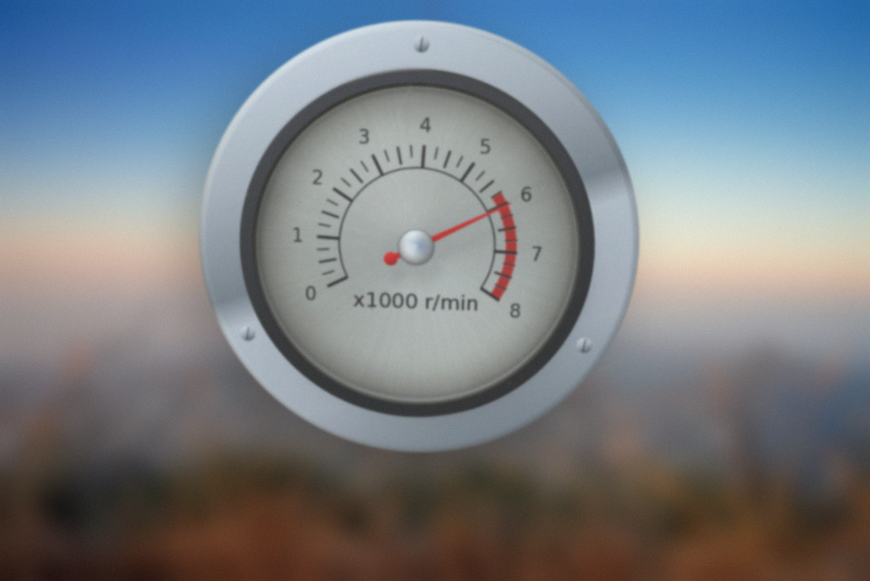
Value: 6000
